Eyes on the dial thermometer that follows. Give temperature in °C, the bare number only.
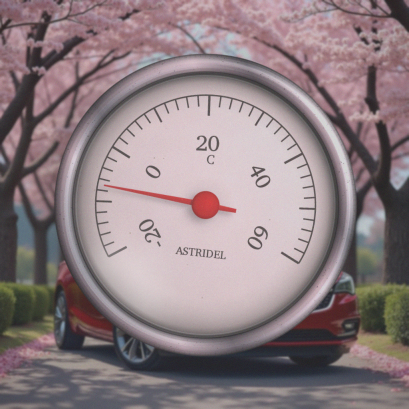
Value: -7
